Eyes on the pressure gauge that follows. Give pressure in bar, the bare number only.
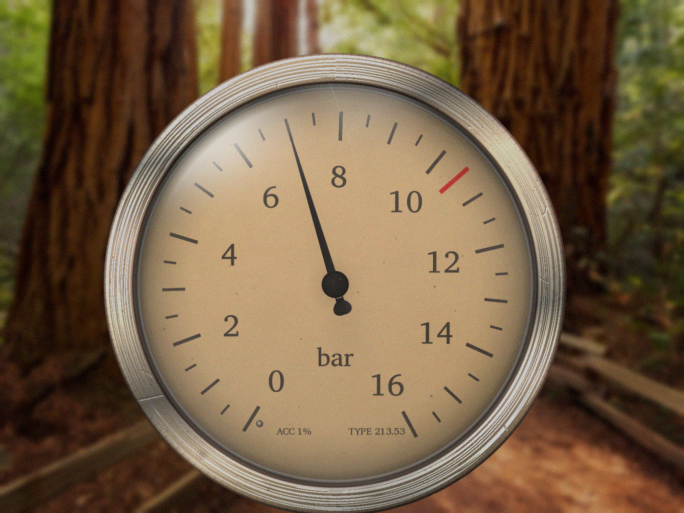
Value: 7
